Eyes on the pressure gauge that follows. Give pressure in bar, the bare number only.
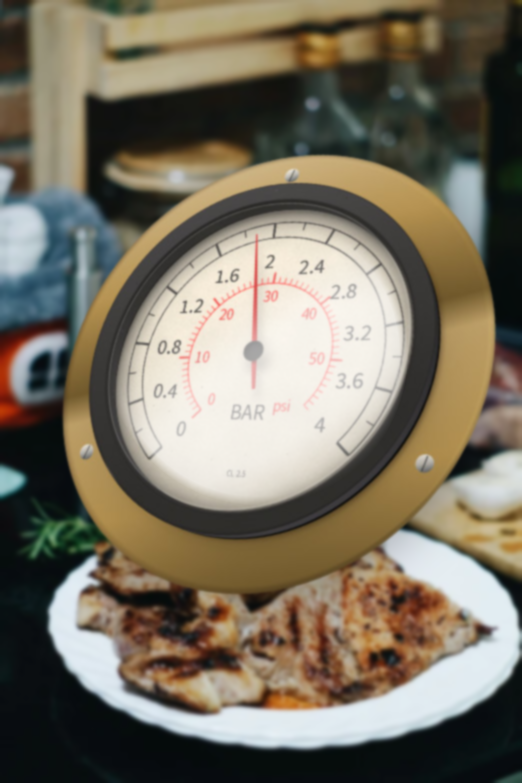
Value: 1.9
